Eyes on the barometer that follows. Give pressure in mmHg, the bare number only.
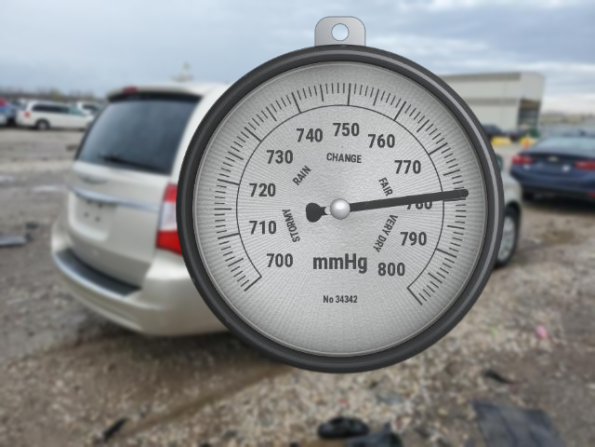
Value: 779
